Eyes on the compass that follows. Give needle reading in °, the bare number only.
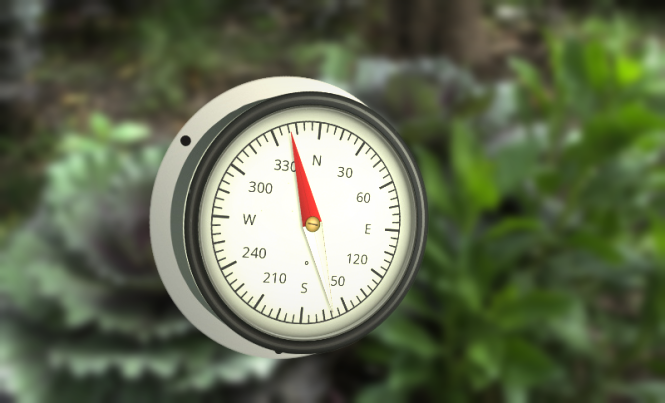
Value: 340
